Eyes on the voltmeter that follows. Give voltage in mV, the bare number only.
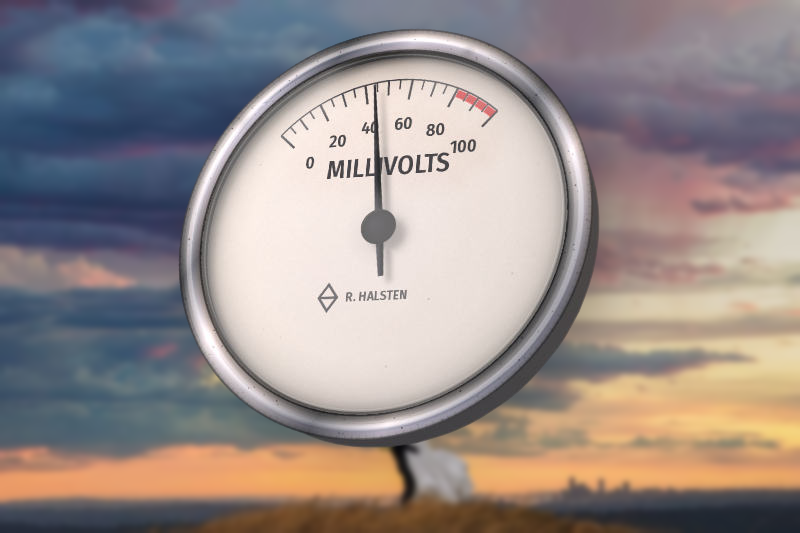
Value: 45
